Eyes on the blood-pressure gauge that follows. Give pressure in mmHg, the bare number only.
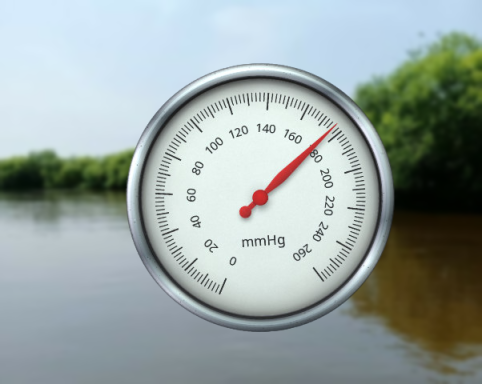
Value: 176
